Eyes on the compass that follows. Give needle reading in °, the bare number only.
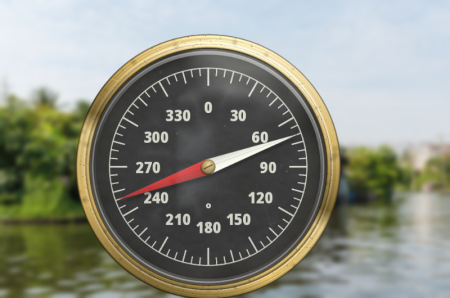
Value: 250
